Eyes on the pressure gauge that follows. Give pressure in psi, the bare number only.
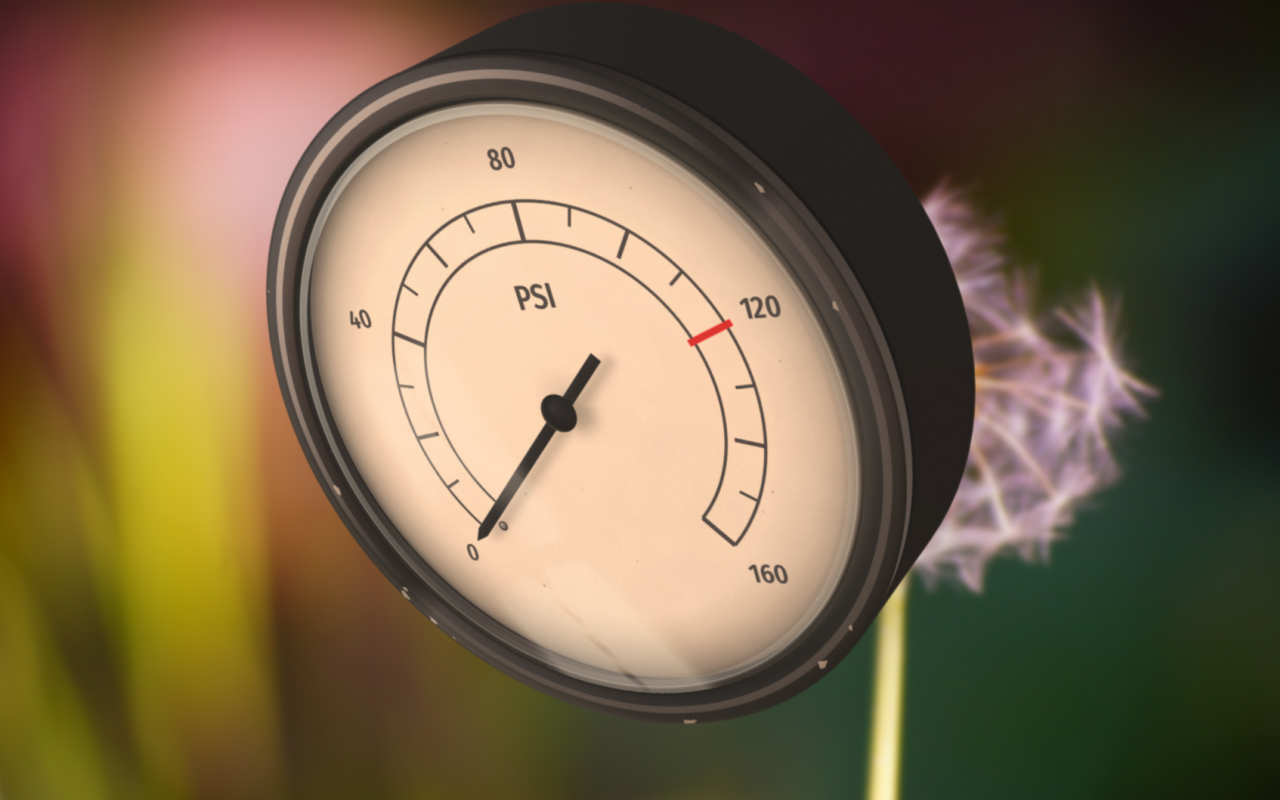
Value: 0
